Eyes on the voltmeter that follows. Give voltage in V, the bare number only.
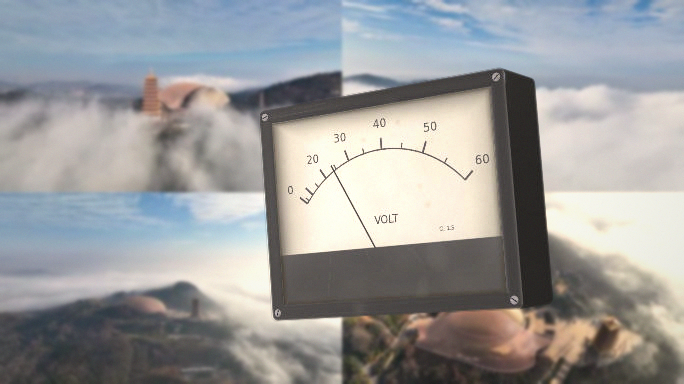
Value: 25
